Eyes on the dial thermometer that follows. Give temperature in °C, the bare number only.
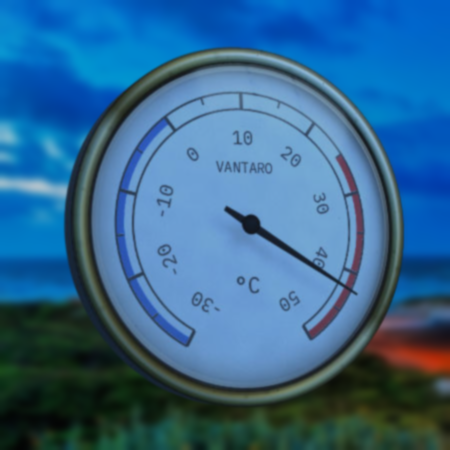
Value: 42.5
